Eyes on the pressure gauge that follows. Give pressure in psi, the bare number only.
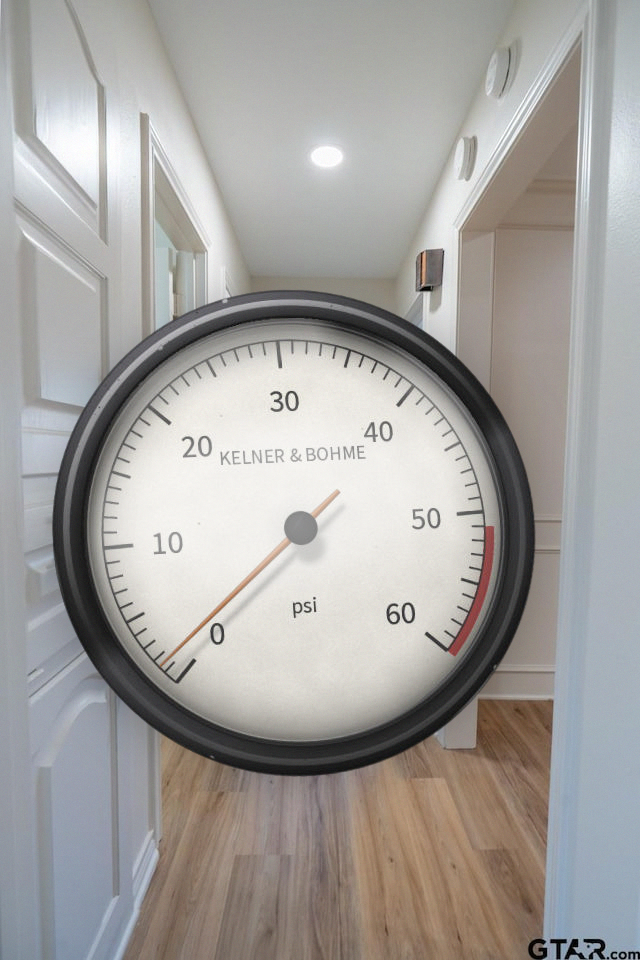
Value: 1.5
